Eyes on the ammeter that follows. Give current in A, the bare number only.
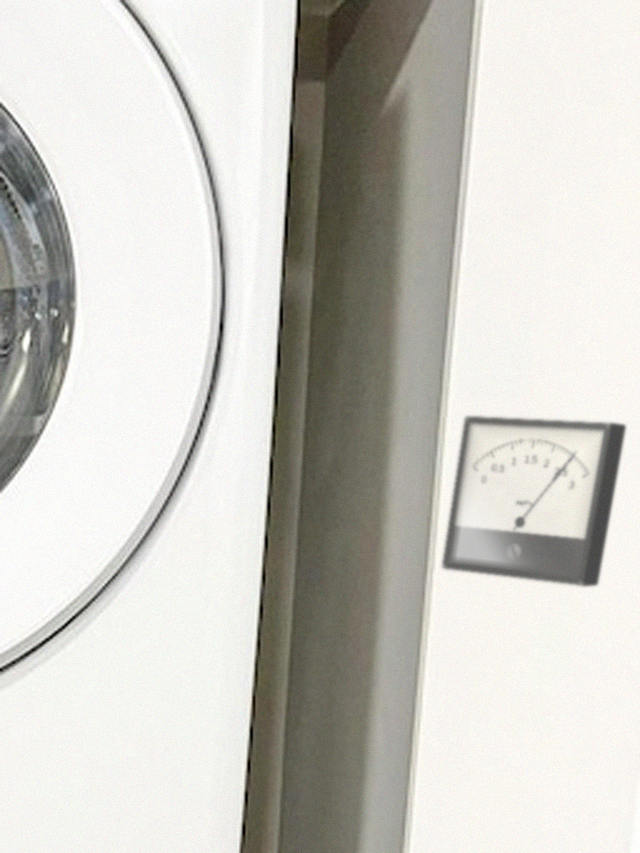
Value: 2.5
